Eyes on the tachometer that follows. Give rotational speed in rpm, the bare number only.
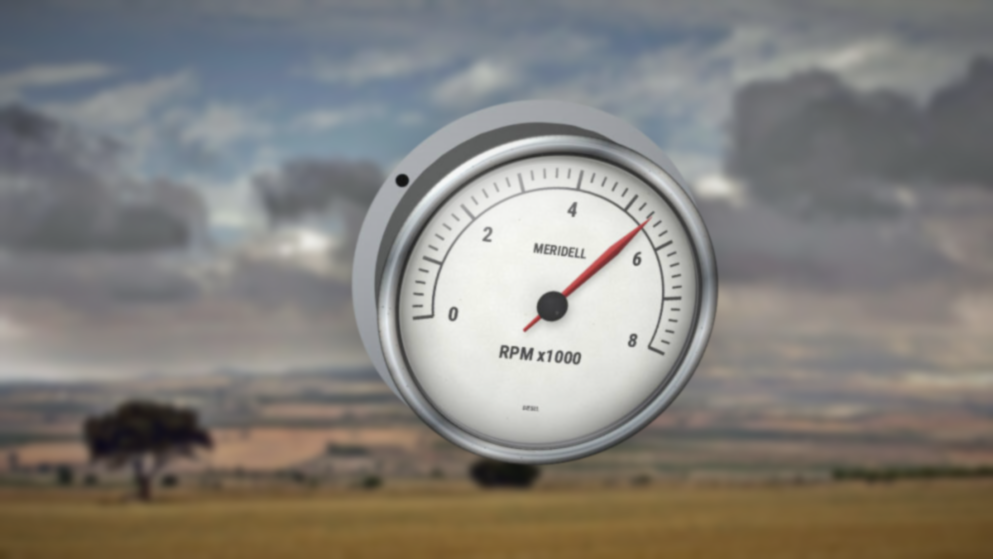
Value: 5400
